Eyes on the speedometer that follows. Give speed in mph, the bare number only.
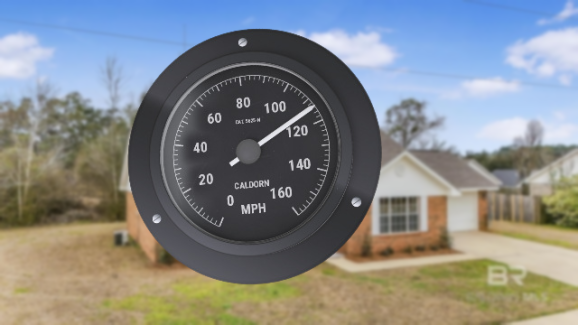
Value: 114
